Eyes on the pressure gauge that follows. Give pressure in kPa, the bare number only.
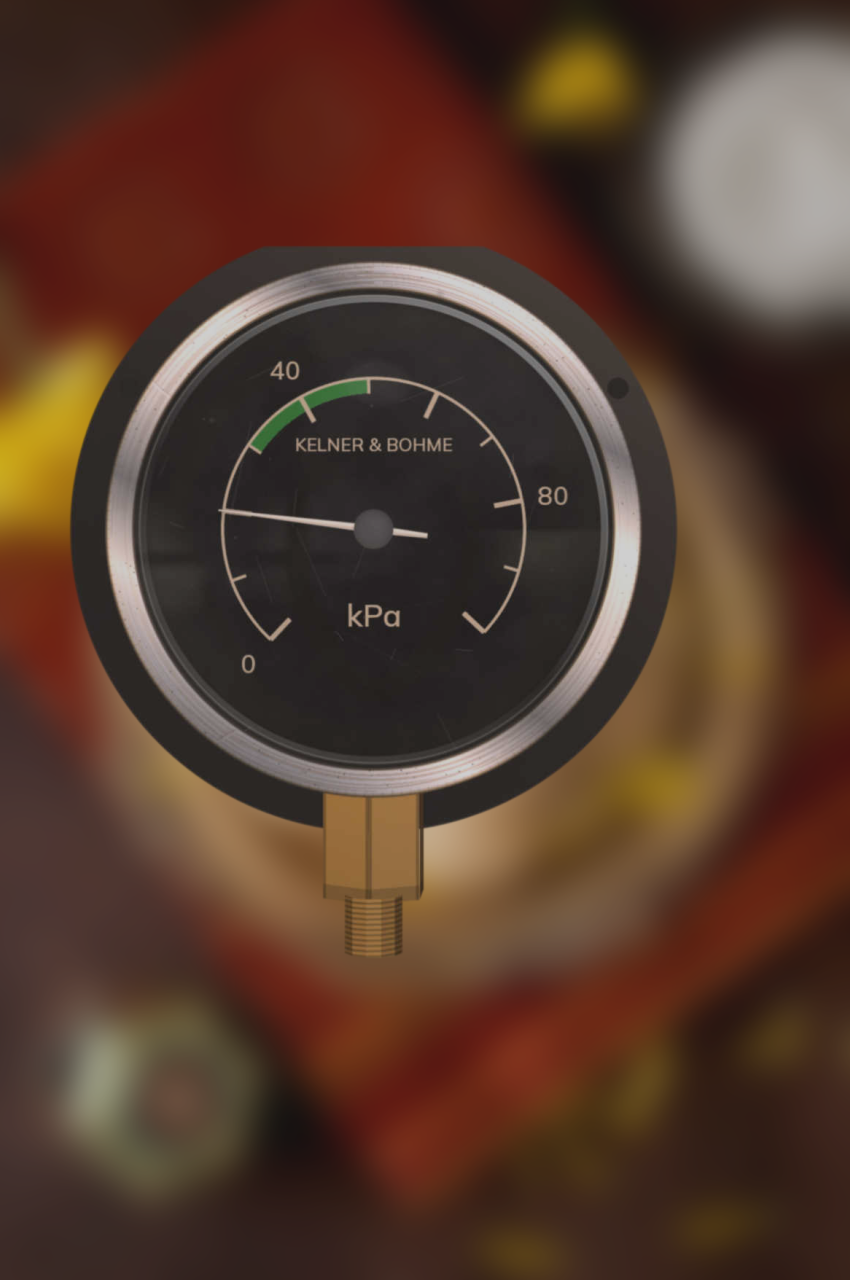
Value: 20
